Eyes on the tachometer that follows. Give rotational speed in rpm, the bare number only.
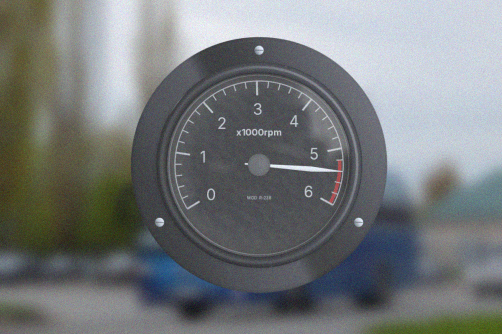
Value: 5400
